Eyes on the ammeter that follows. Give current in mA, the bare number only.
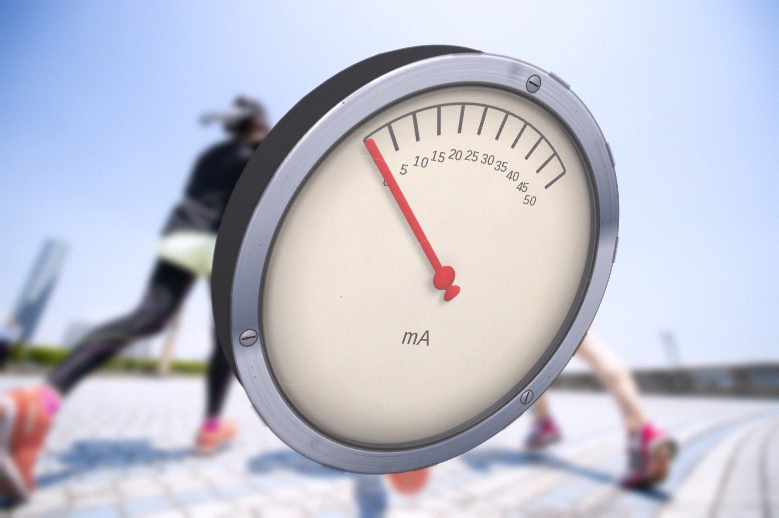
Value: 0
